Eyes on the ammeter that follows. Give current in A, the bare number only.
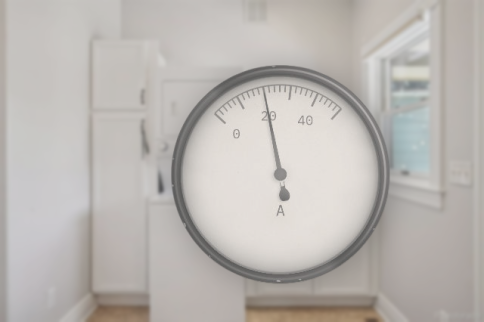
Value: 20
